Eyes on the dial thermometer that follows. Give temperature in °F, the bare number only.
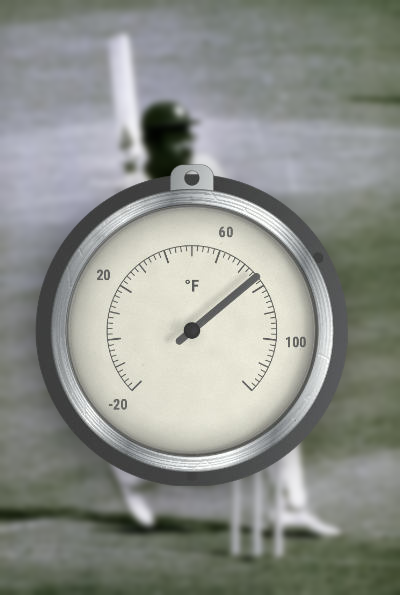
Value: 76
